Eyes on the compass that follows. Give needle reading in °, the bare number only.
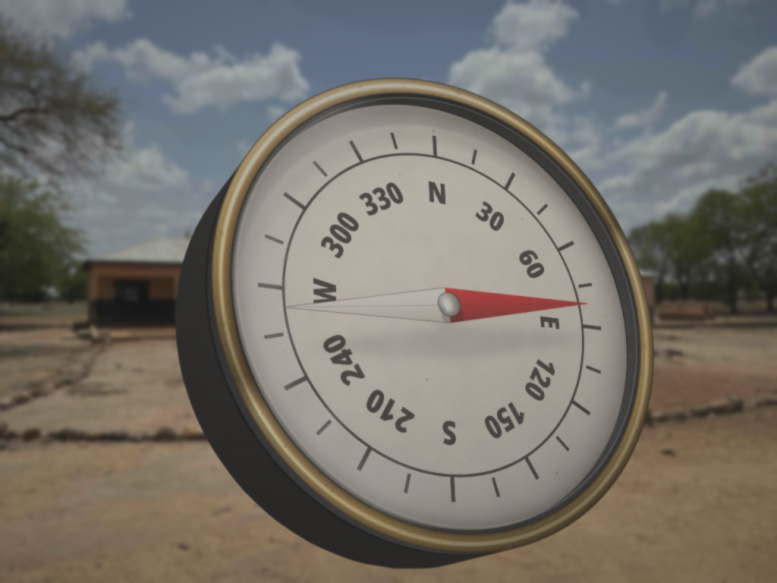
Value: 82.5
